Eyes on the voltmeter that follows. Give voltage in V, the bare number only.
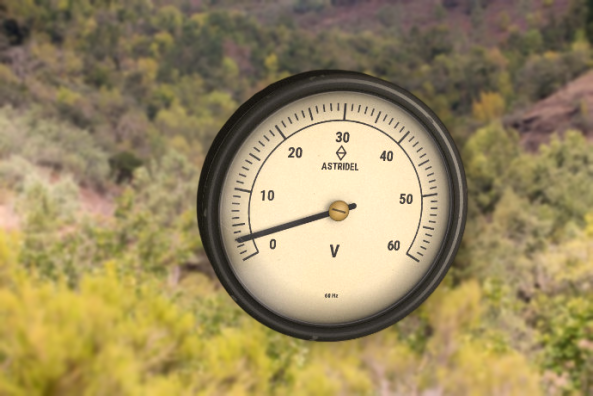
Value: 3
